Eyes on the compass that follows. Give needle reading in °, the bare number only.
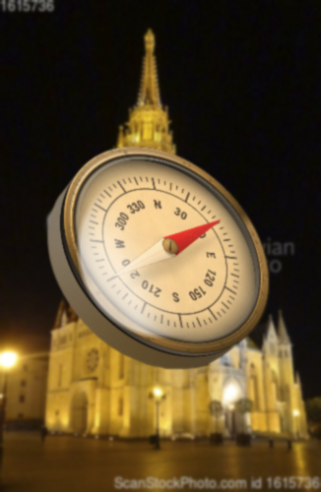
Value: 60
